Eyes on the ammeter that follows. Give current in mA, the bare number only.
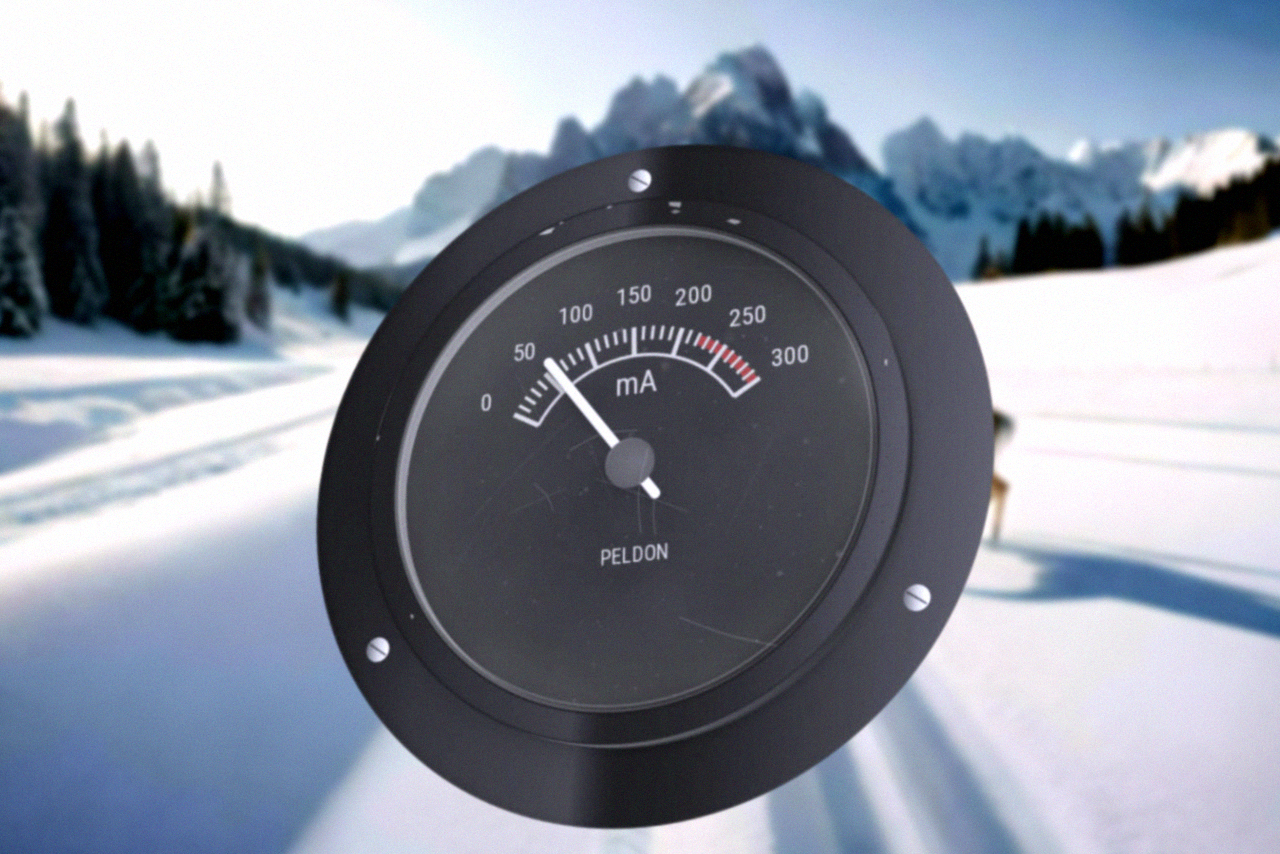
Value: 60
